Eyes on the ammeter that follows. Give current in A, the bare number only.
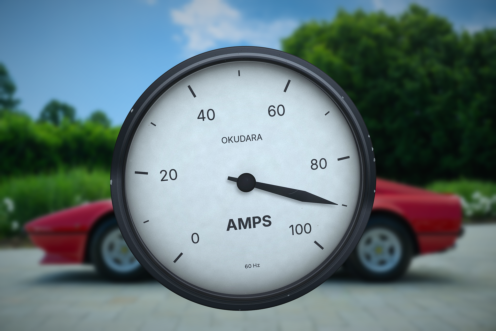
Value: 90
